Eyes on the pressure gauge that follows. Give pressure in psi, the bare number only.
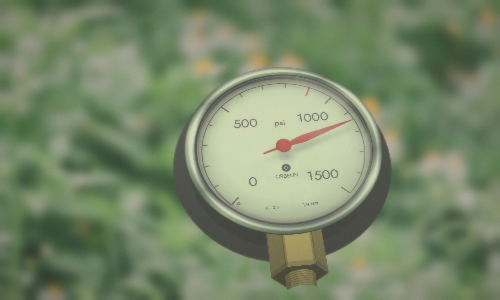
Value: 1150
